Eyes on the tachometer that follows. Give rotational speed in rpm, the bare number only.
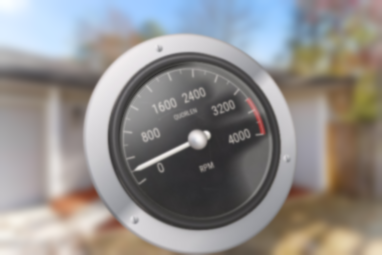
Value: 200
